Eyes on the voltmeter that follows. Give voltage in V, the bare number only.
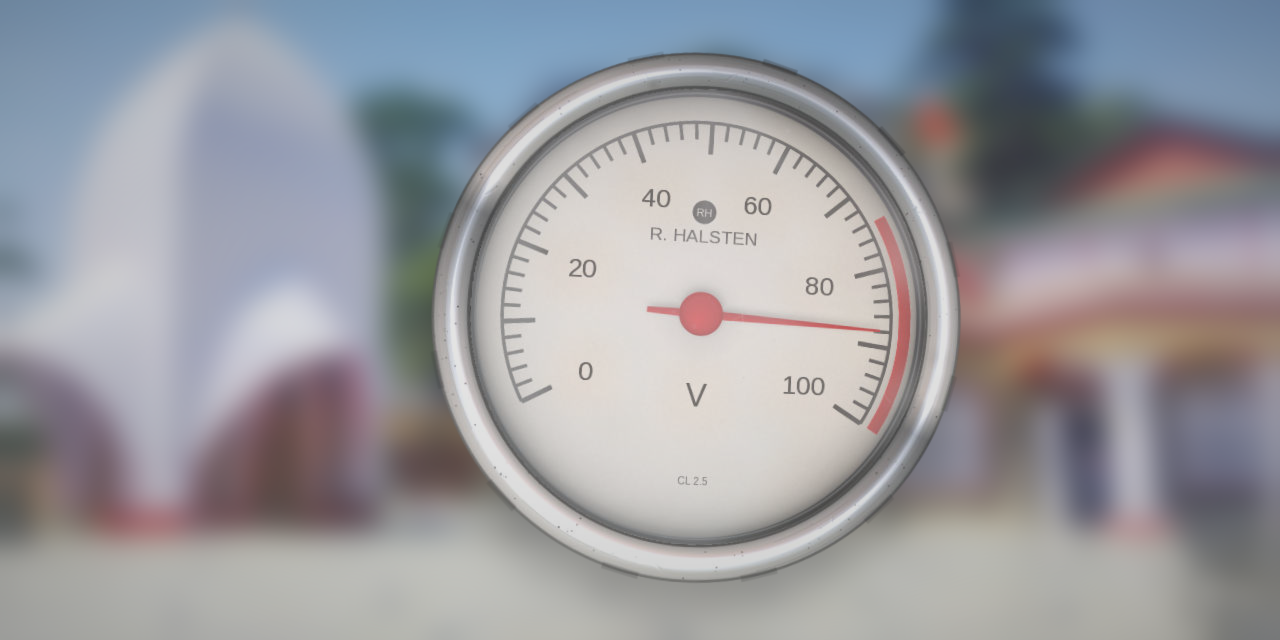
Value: 88
